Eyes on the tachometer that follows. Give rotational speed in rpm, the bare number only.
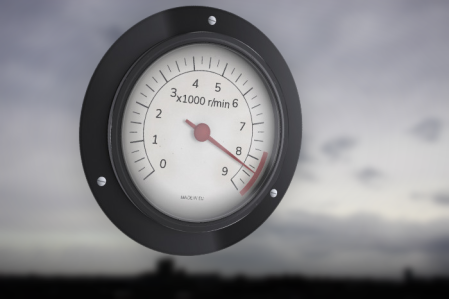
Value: 8375
